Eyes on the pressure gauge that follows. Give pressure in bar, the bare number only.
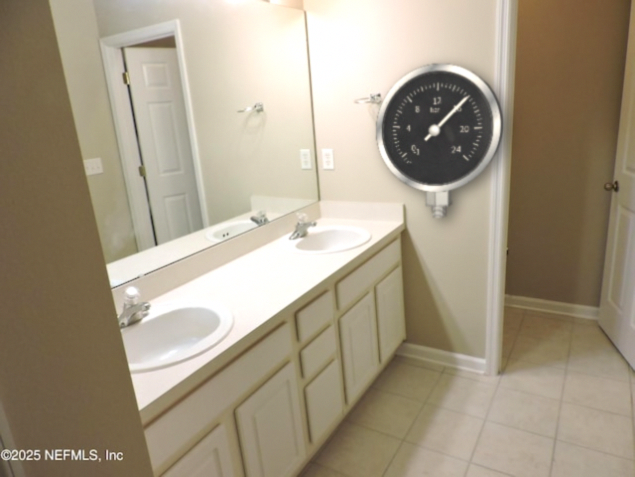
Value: 16
